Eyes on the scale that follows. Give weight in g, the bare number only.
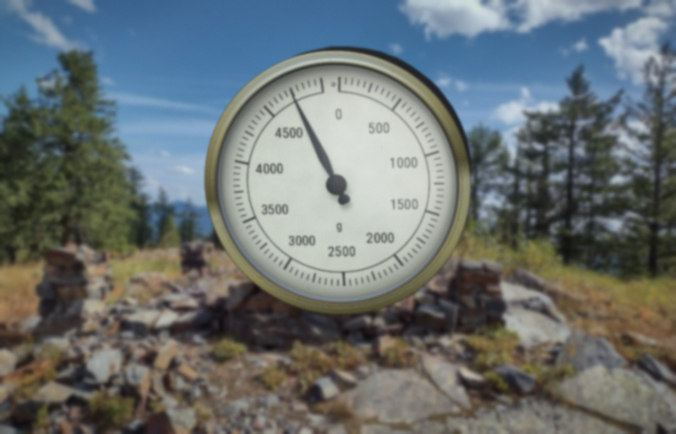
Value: 4750
